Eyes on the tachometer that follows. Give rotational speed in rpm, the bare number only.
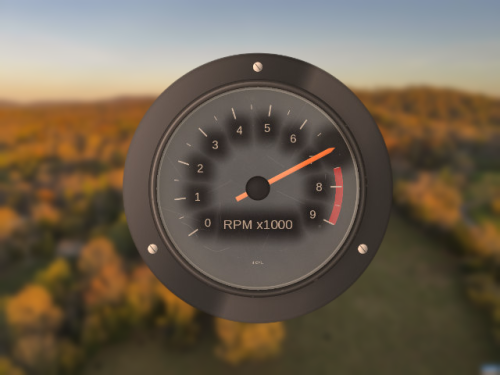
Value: 7000
